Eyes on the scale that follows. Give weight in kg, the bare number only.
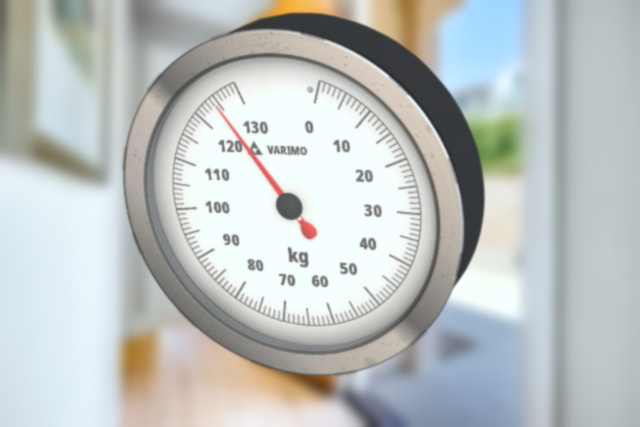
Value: 125
